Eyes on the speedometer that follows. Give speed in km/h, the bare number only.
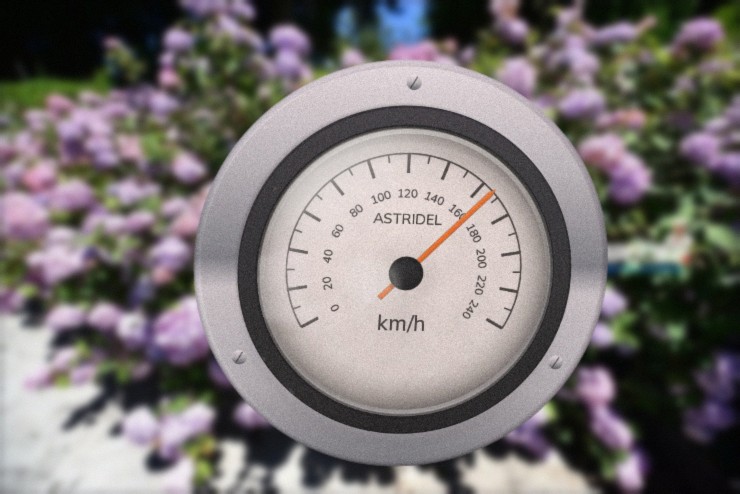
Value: 165
